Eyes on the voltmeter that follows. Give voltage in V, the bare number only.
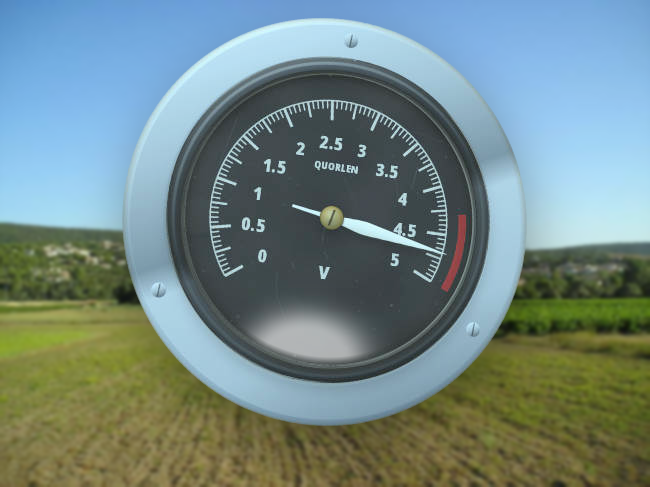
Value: 4.7
